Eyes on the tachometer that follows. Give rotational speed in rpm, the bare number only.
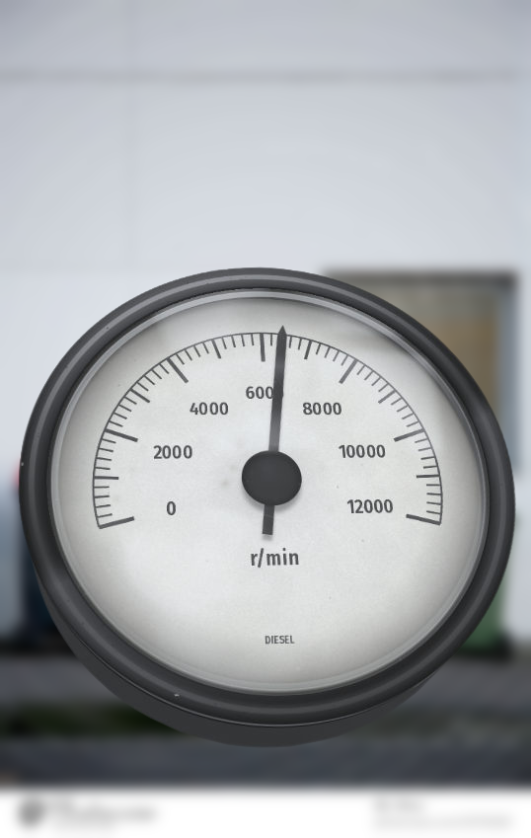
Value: 6400
